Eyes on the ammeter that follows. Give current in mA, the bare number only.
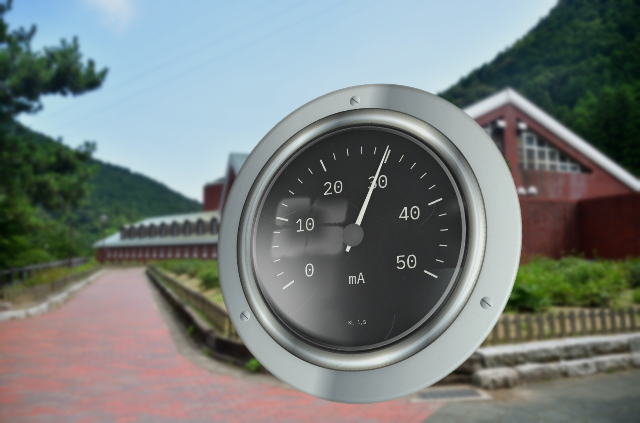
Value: 30
